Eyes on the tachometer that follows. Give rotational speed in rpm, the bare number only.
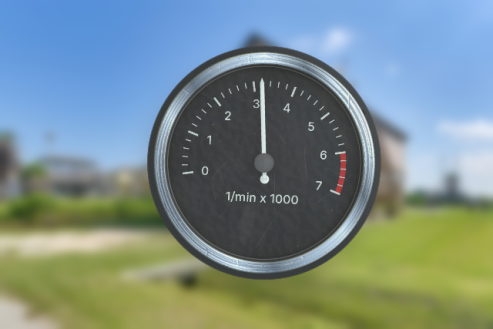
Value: 3200
